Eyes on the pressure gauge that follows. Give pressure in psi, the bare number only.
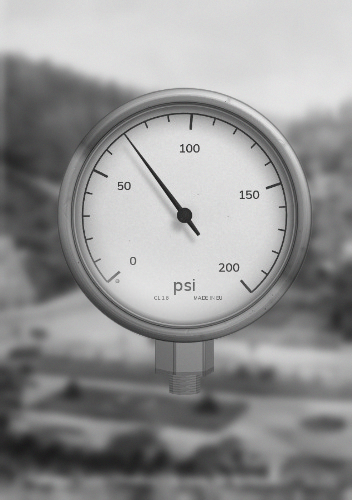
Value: 70
